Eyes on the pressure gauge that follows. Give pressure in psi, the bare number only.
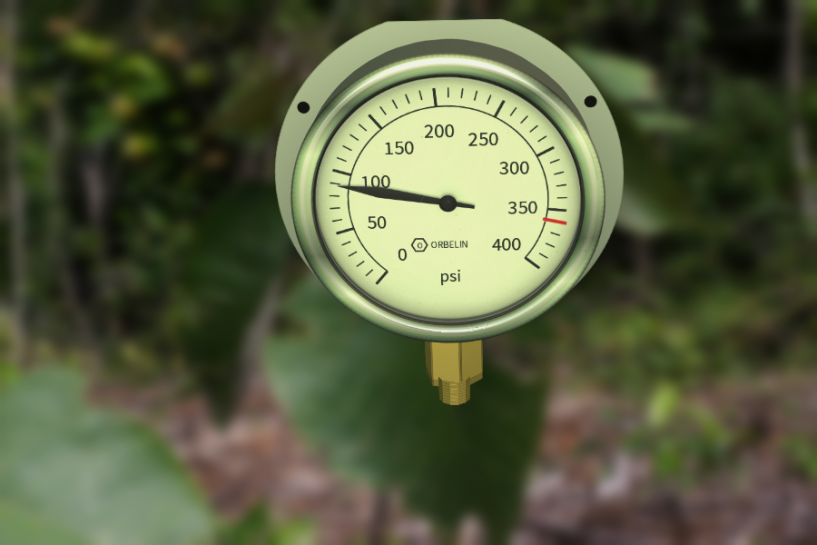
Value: 90
